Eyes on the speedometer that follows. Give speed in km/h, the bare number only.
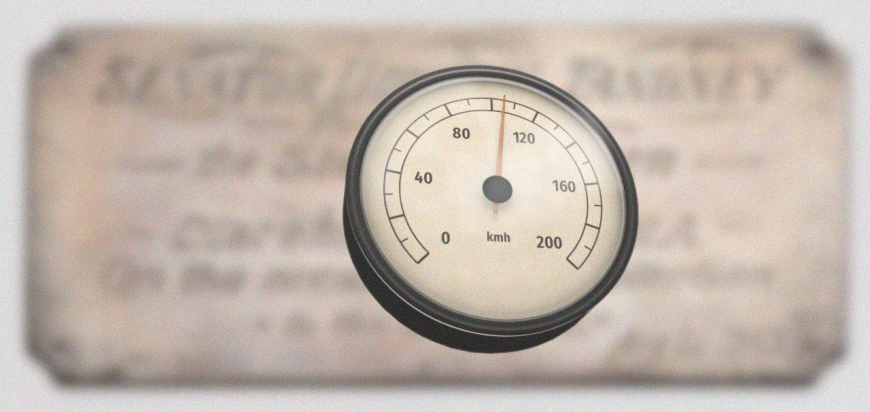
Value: 105
